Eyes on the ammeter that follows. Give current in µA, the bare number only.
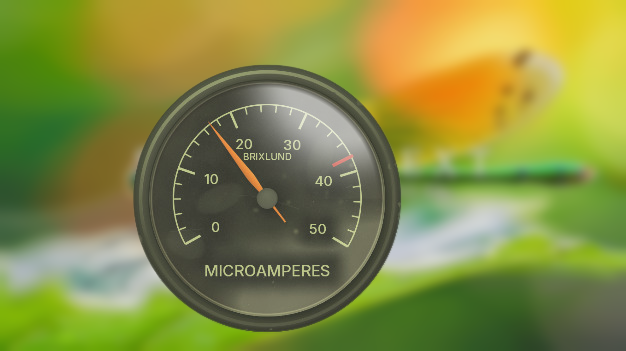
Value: 17
